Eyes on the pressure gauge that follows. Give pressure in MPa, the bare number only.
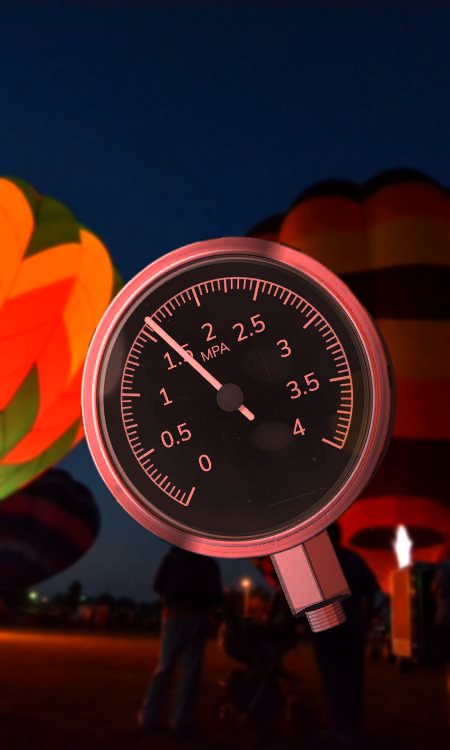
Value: 1.6
